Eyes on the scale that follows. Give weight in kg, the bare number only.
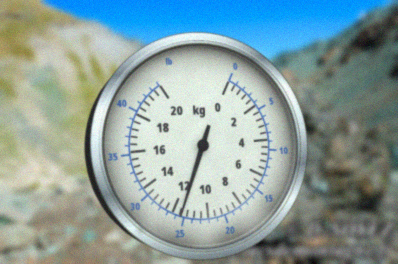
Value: 11.6
